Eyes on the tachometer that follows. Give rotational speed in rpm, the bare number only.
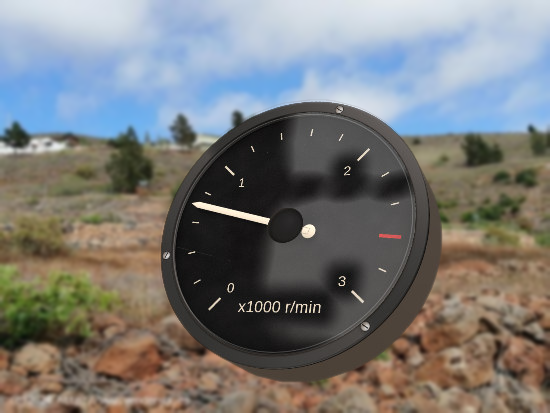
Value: 700
